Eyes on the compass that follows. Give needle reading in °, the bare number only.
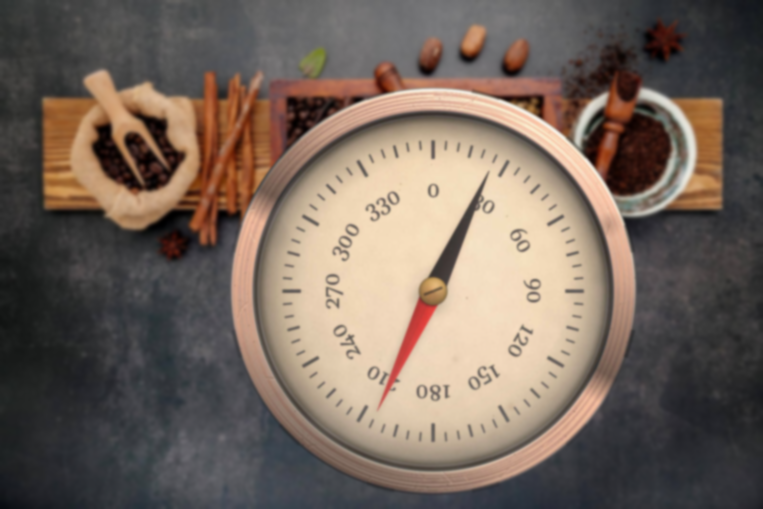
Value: 205
